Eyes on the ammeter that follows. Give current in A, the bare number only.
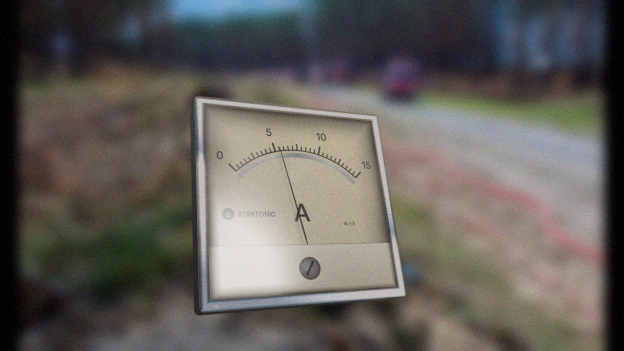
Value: 5.5
